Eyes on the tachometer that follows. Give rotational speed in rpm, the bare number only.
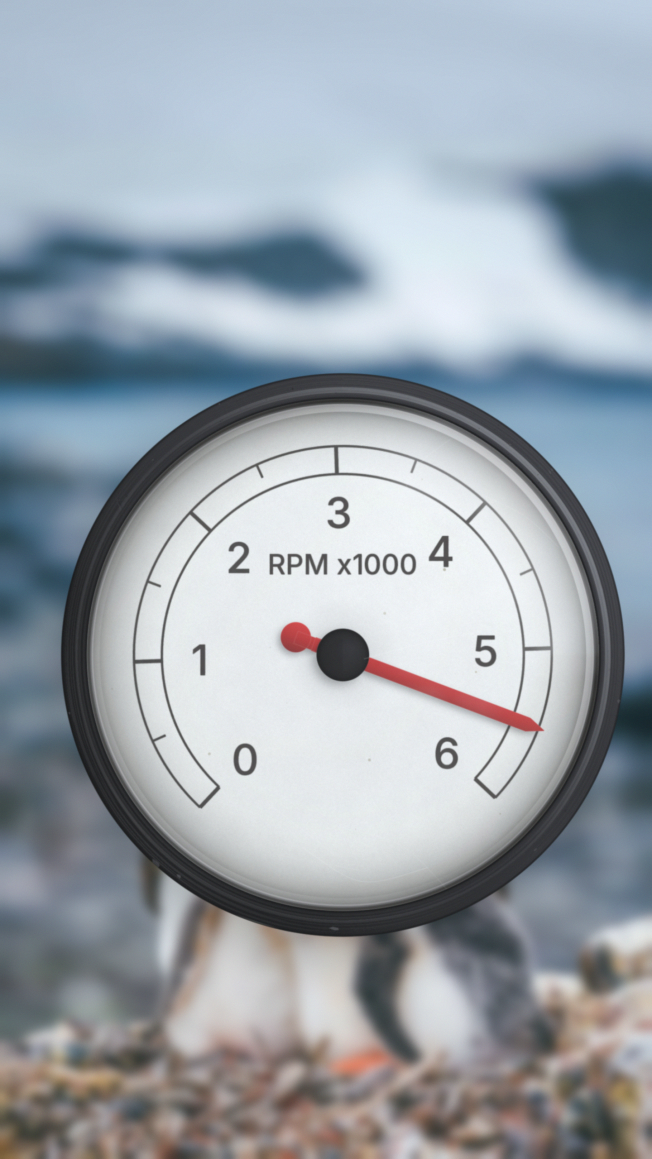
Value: 5500
